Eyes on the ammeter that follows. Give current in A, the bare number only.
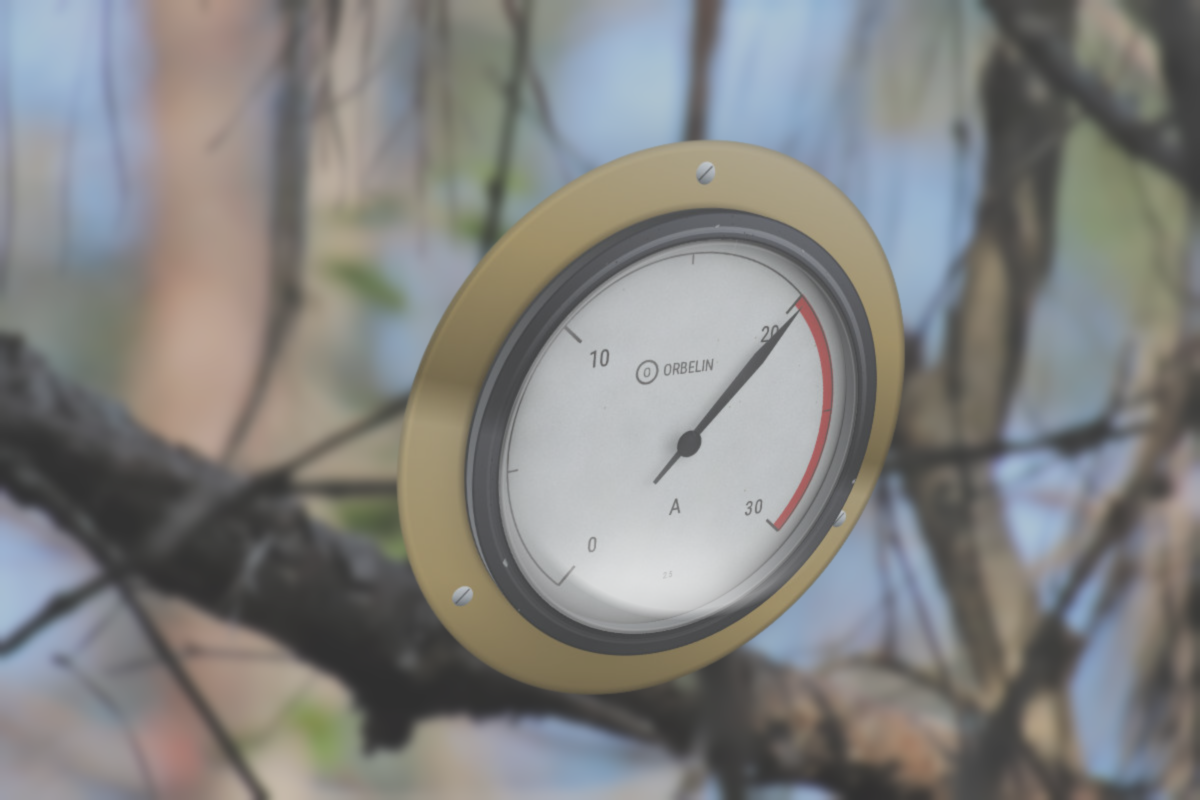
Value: 20
